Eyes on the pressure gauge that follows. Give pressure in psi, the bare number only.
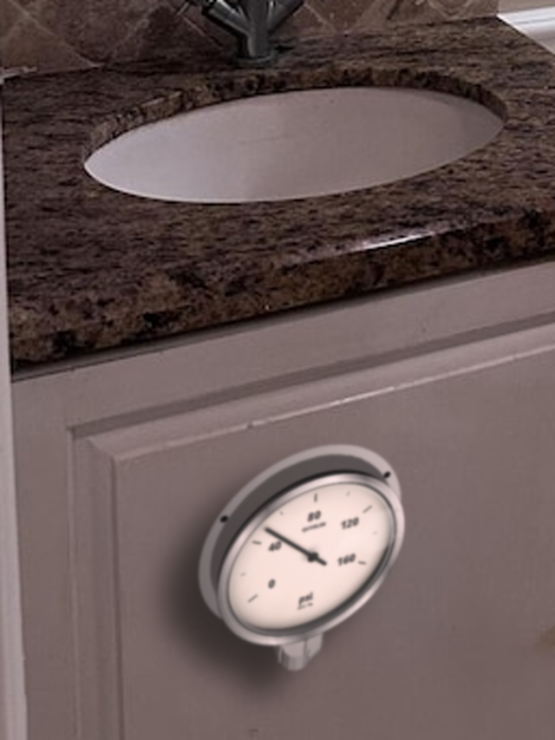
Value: 50
